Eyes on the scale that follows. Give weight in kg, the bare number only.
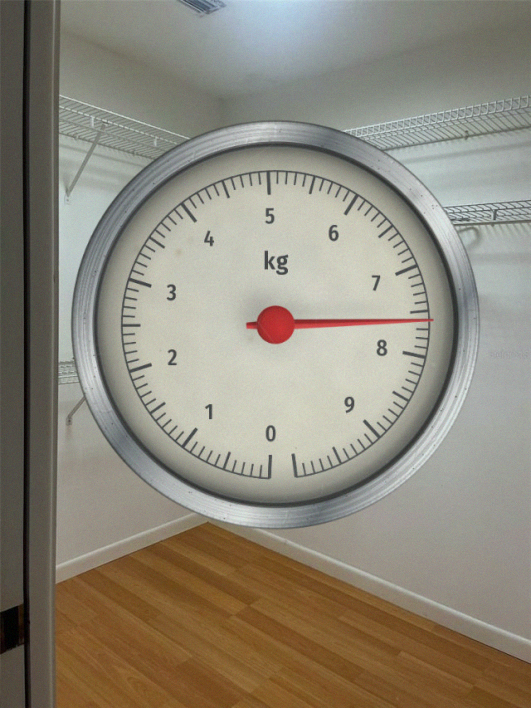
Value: 7.6
